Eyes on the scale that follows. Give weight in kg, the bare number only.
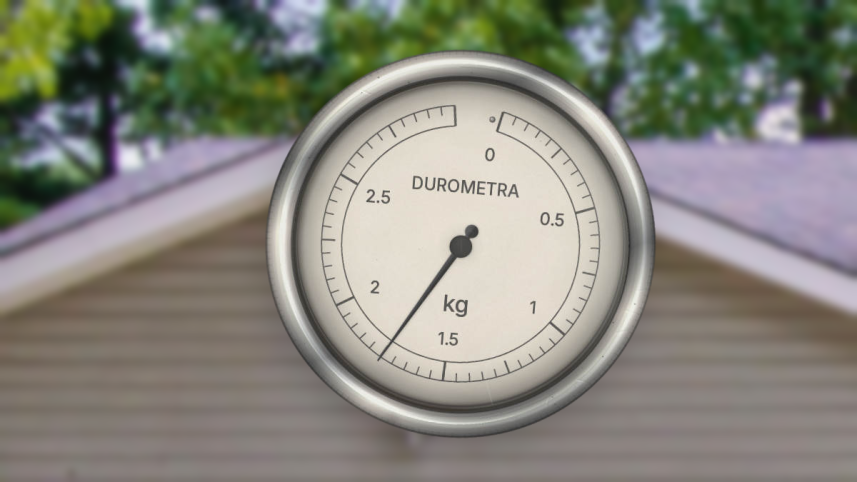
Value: 1.75
